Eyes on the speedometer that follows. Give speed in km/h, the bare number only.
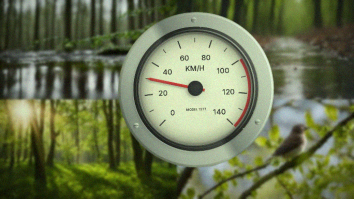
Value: 30
